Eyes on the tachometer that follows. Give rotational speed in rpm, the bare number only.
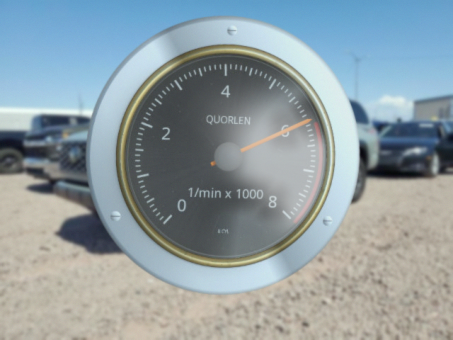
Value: 6000
